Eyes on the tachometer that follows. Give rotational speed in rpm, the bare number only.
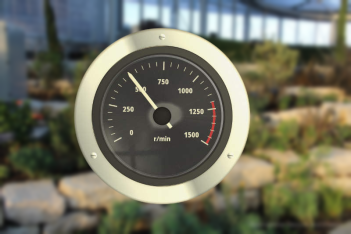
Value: 500
